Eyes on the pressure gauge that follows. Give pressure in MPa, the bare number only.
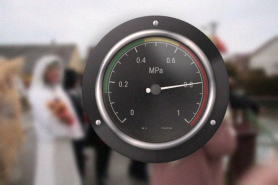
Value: 0.8
